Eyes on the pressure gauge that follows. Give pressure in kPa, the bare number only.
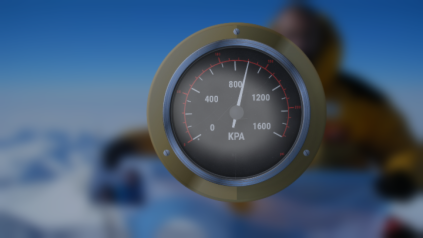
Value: 900
